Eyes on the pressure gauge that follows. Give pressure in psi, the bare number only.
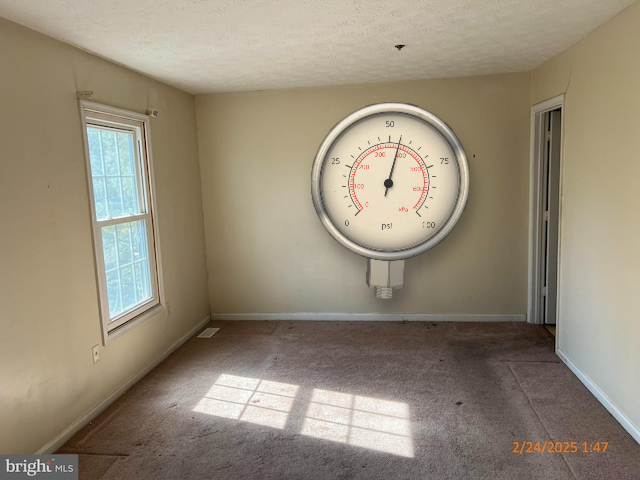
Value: 55
